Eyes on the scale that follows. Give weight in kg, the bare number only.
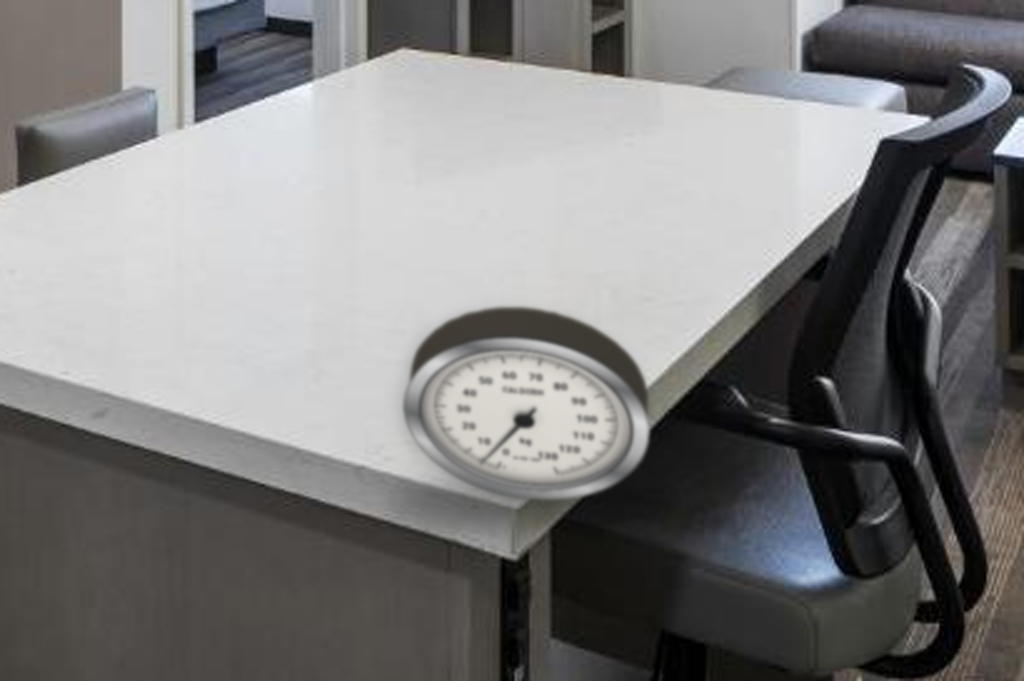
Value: 5
